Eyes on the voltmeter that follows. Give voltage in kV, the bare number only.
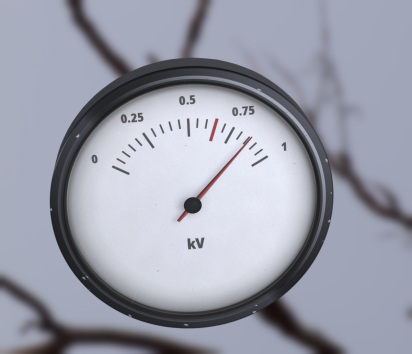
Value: 0.85
